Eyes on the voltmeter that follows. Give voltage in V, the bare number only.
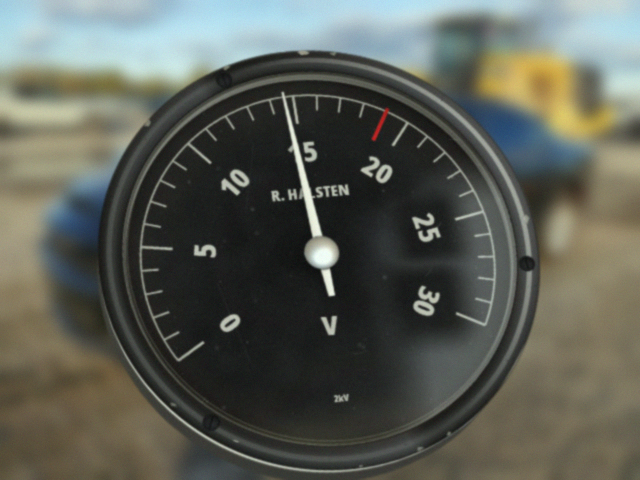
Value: 14.5
